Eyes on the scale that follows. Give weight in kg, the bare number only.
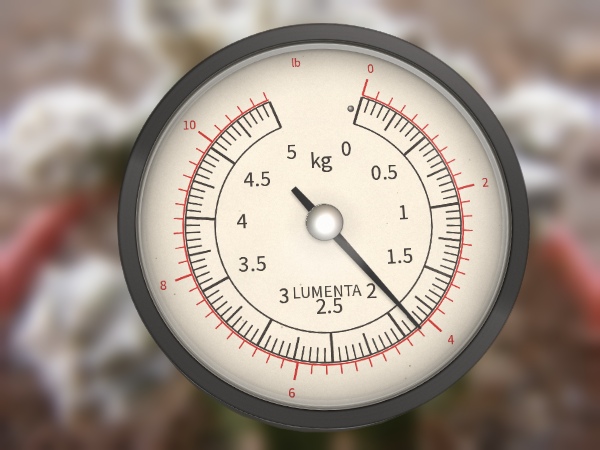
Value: 1.9
